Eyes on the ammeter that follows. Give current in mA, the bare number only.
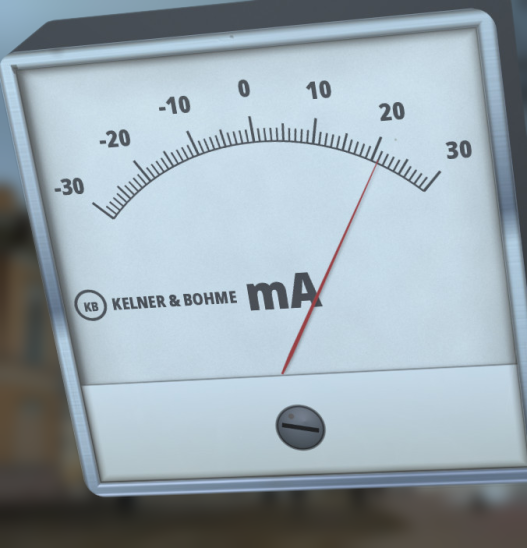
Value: 21
